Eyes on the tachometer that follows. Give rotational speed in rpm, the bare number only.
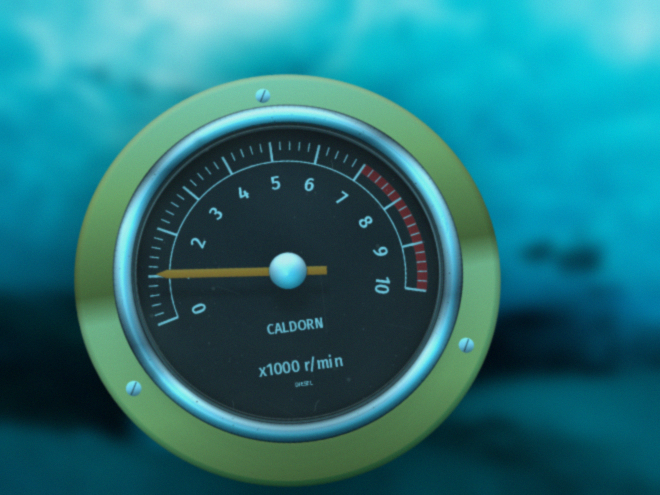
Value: 1000
